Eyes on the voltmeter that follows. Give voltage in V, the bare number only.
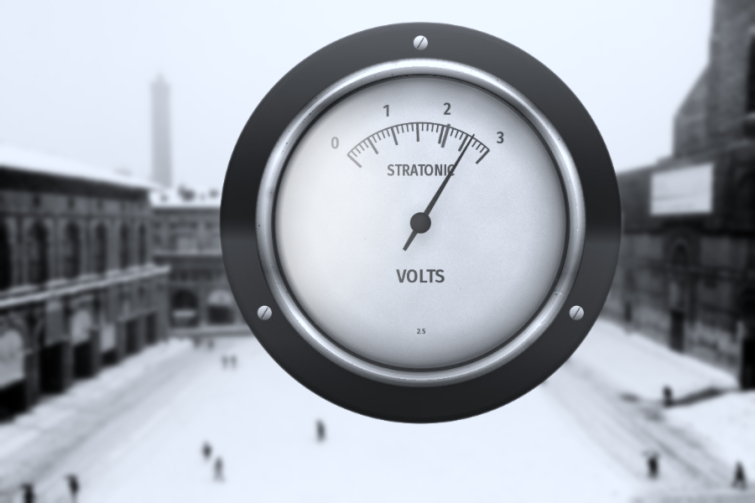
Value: 2.6
